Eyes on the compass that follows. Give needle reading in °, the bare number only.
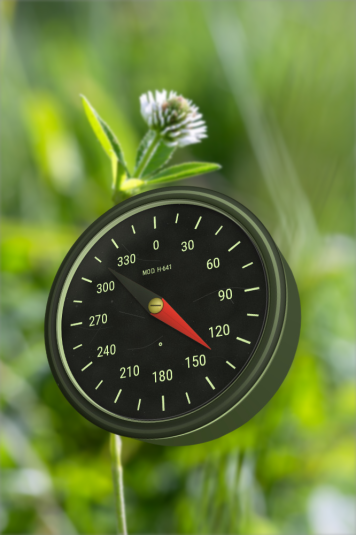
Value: 135
